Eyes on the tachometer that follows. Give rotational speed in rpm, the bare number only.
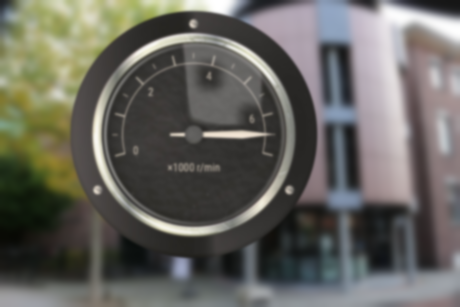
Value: 6500
